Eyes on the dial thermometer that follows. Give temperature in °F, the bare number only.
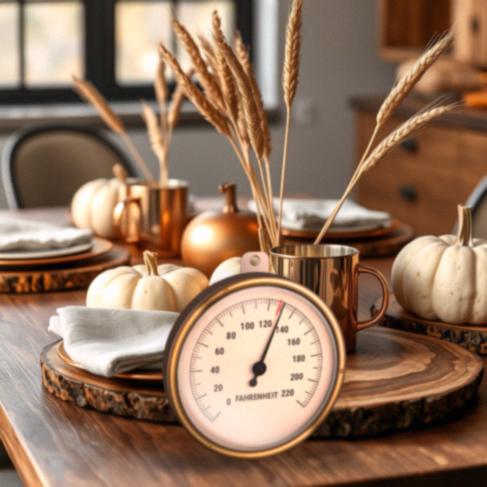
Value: 130
